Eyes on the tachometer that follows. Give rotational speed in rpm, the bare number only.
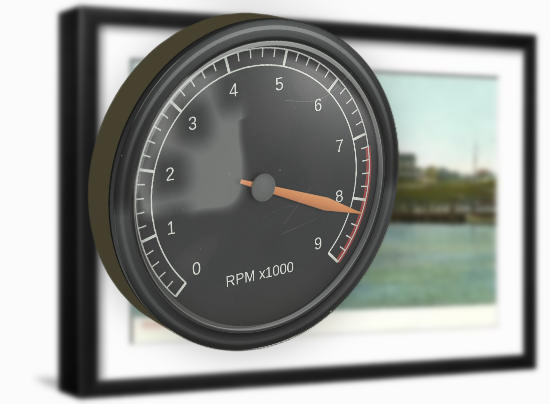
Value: 8200
